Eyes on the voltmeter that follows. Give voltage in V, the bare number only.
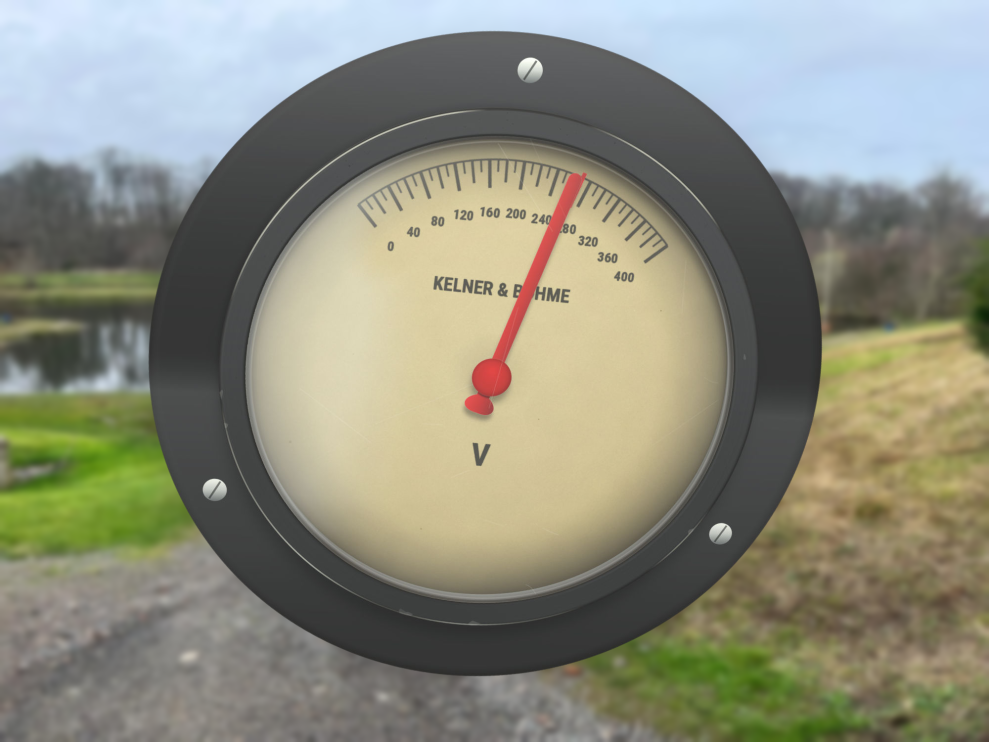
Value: 260
